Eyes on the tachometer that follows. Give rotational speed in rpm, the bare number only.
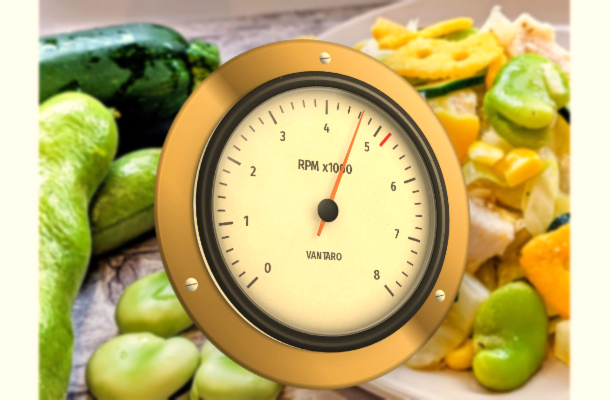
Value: 4600
